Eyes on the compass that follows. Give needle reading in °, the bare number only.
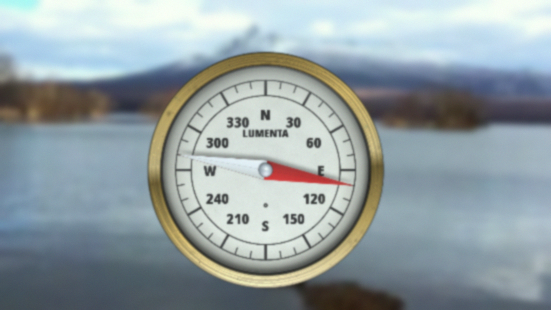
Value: 100
